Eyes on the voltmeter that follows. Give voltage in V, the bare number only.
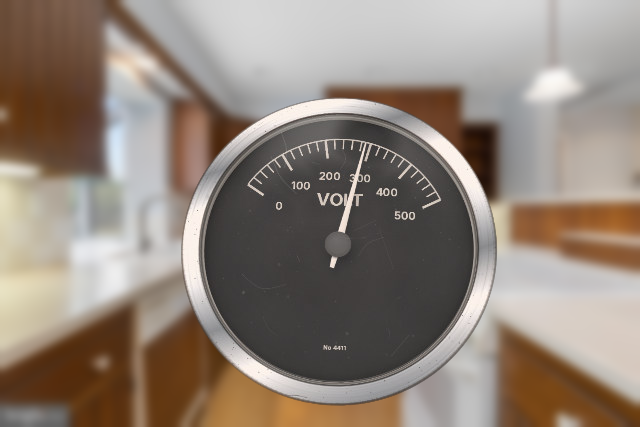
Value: 290
